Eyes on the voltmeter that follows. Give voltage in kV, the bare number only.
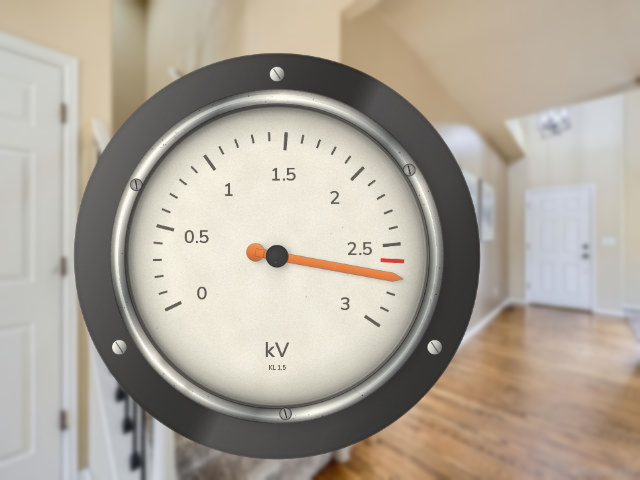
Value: 2.7
